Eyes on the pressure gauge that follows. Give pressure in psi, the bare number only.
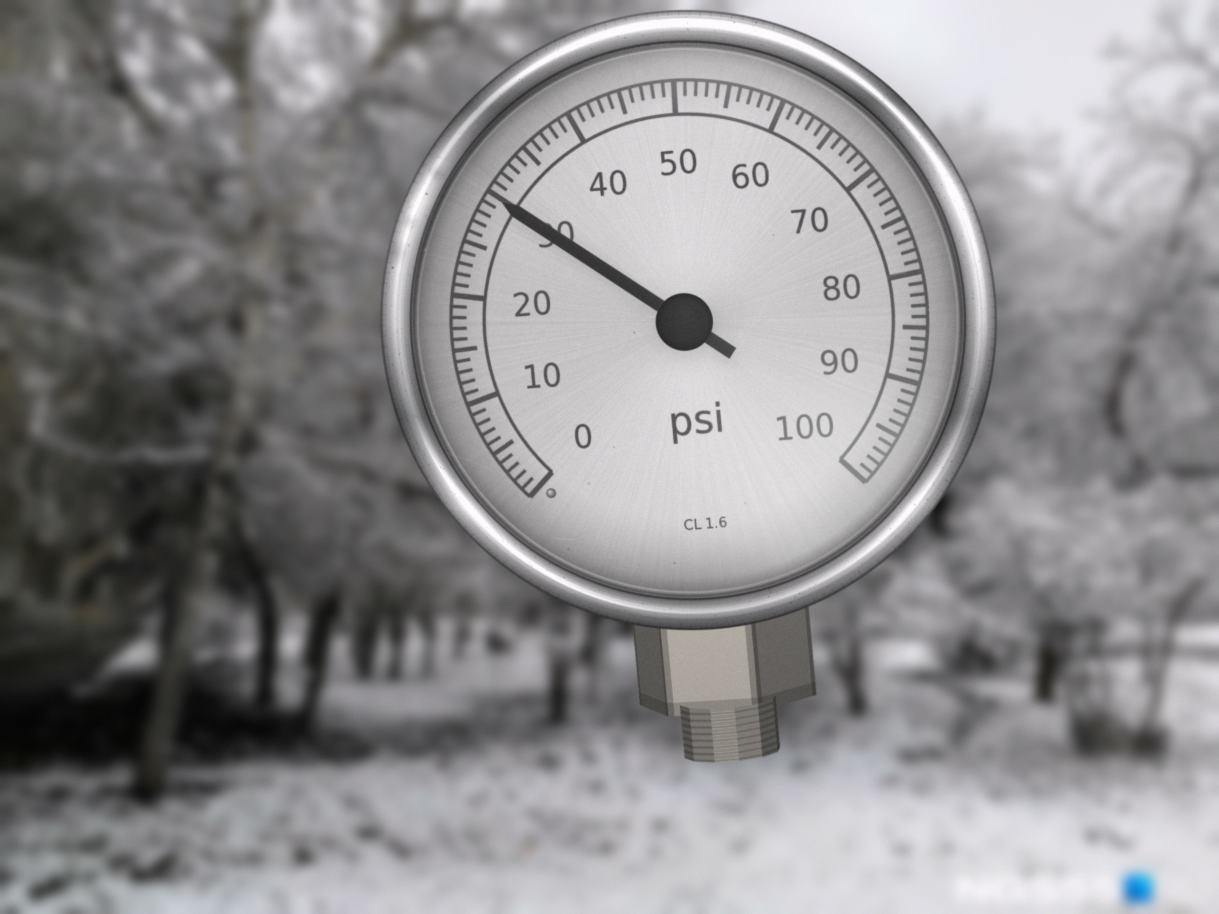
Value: 30
